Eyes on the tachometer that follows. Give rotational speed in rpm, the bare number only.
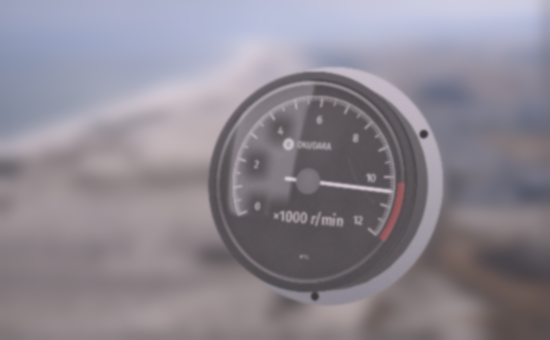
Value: 10500
